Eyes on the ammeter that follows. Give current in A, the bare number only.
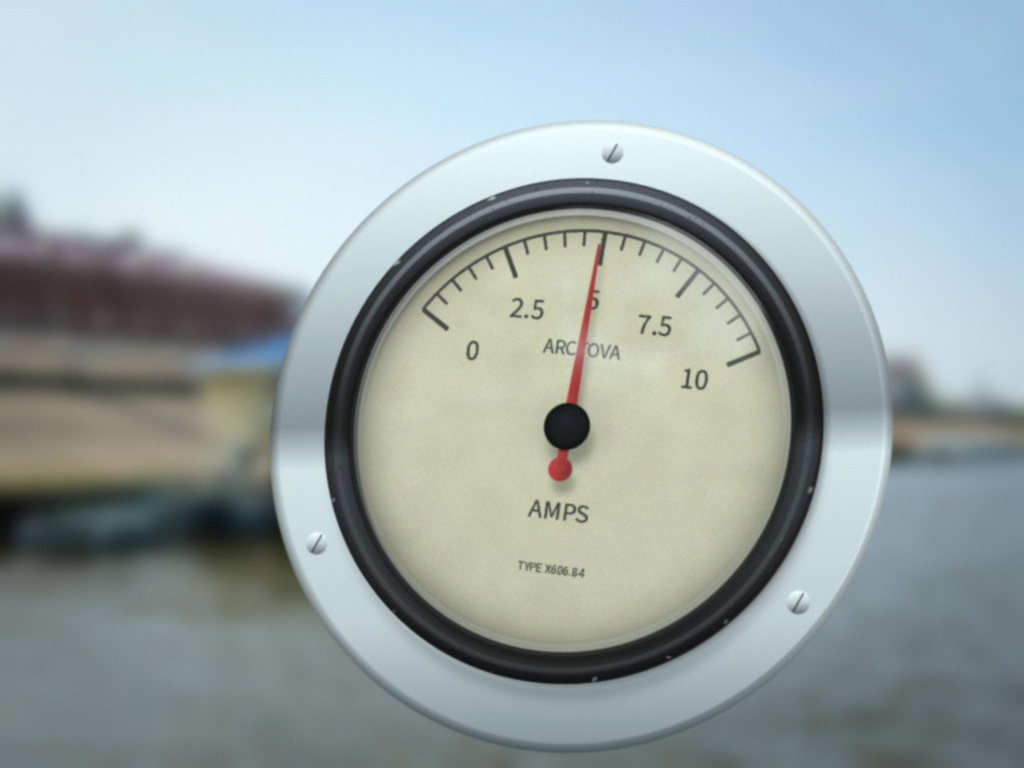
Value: 5
